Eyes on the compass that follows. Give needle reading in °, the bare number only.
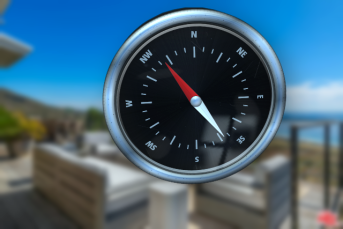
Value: 325
